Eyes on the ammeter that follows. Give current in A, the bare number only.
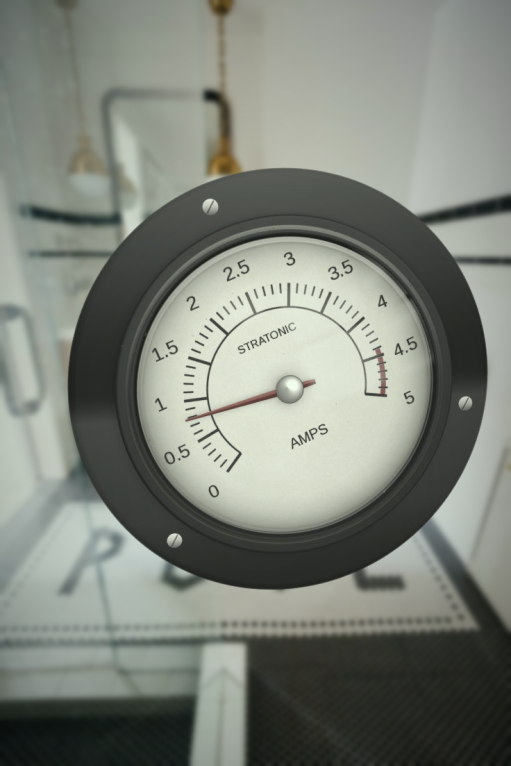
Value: 0.8
